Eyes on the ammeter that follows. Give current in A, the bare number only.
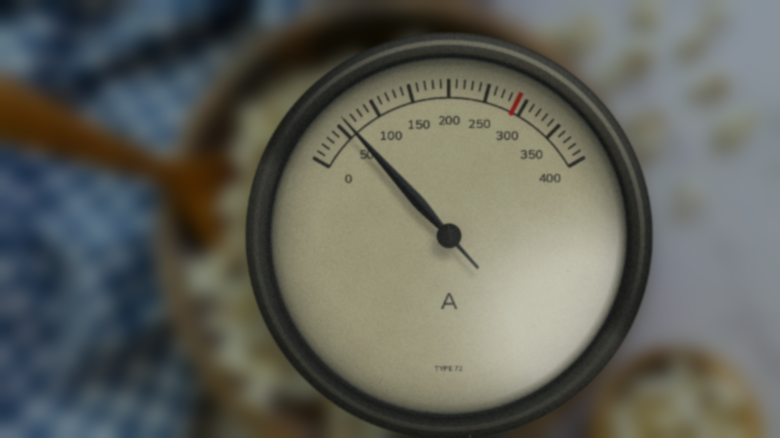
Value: 60
